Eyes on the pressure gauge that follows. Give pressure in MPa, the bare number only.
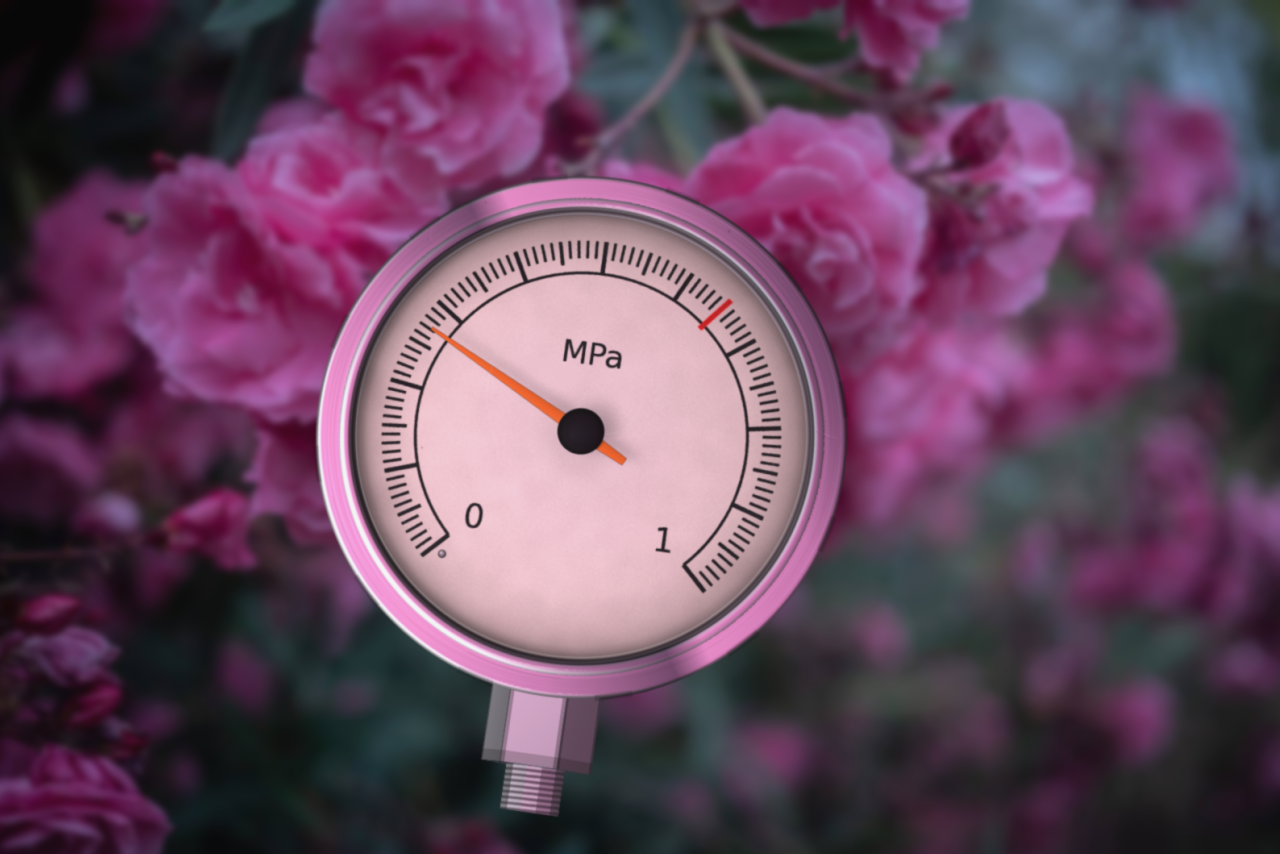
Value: 0.27
